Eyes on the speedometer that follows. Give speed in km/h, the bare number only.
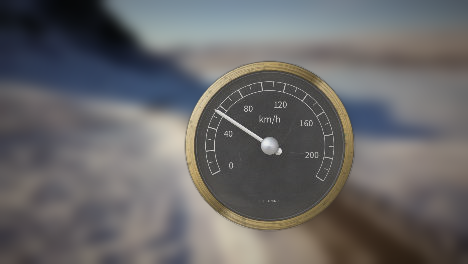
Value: 55
